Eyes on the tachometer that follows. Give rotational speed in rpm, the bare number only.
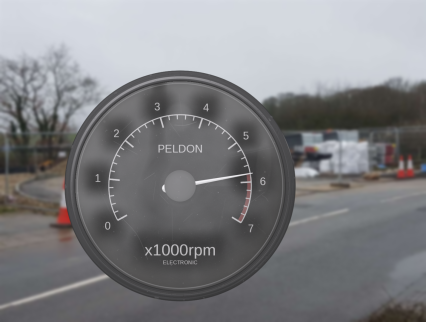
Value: 5800
